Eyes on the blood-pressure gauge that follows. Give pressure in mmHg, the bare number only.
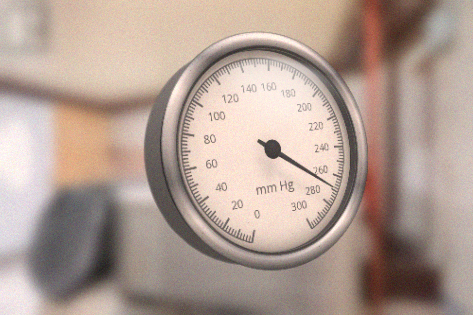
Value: 270
